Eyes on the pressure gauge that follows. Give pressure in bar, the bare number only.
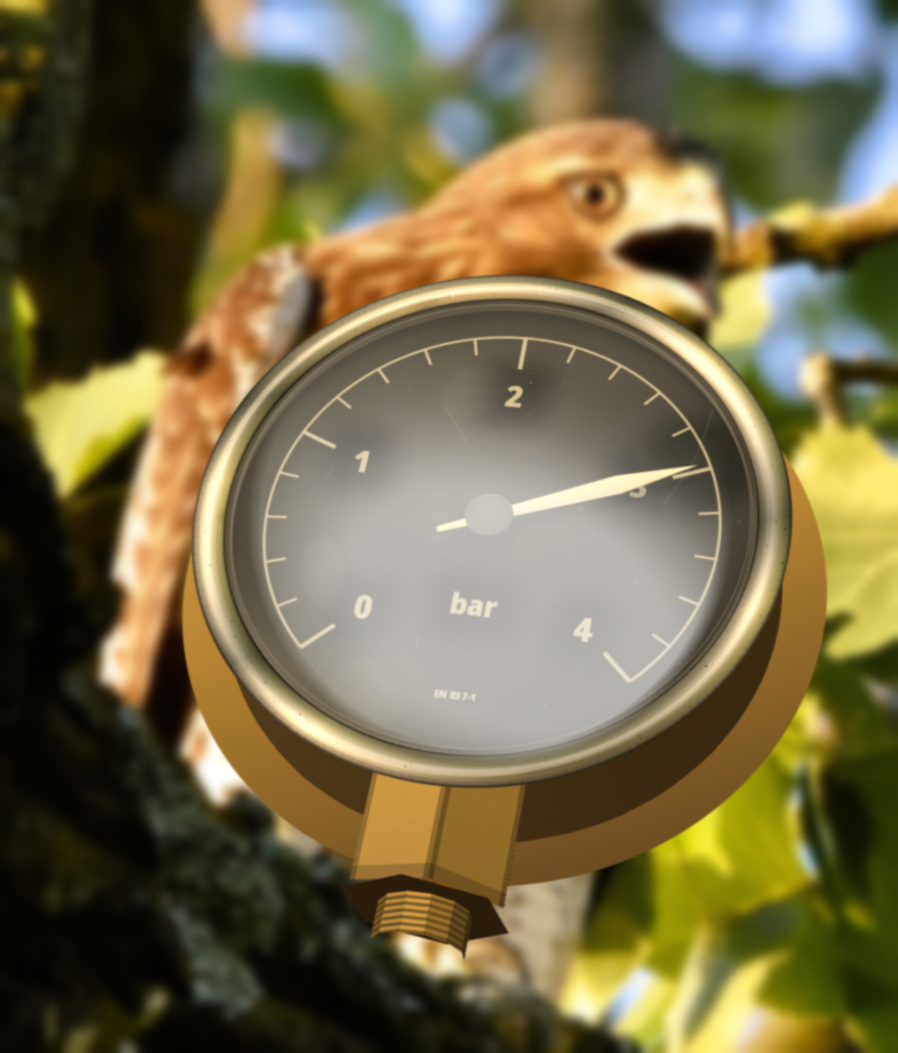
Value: 3
